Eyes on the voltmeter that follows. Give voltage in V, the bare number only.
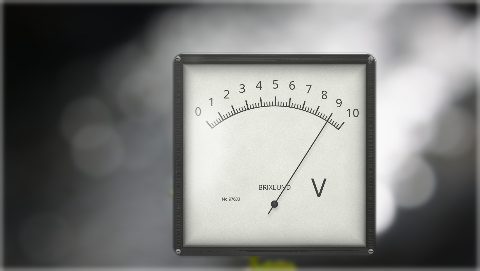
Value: 9
